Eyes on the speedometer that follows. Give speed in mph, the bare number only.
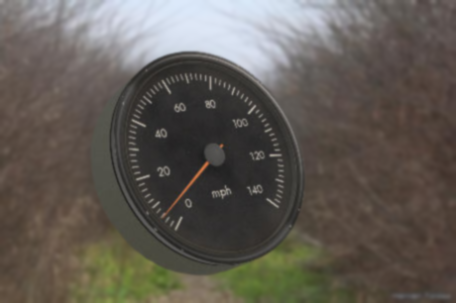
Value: 6
